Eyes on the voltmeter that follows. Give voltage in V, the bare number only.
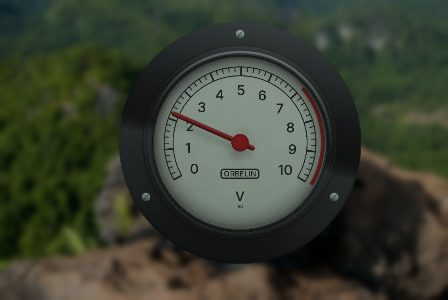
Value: 2.2
